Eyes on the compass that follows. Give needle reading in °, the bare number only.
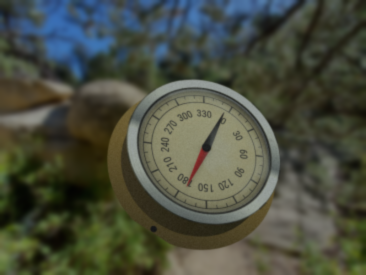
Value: 175
